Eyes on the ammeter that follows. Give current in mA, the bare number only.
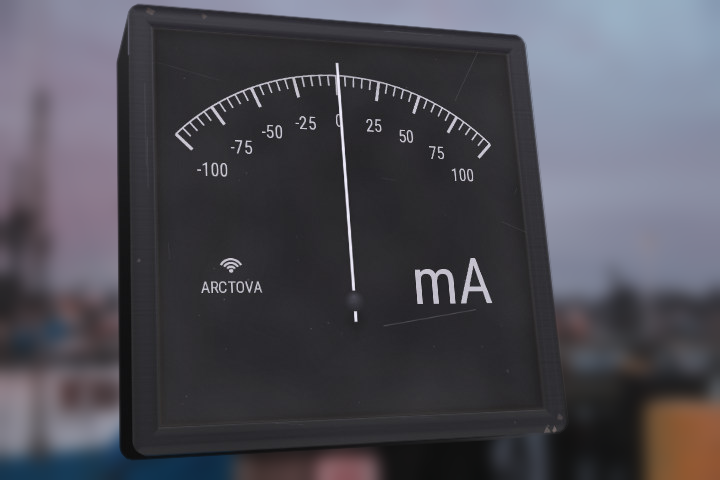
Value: 0
